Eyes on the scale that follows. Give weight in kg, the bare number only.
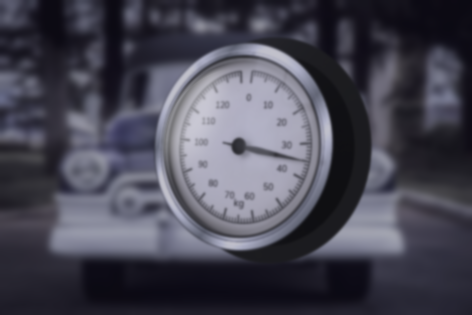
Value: 35
